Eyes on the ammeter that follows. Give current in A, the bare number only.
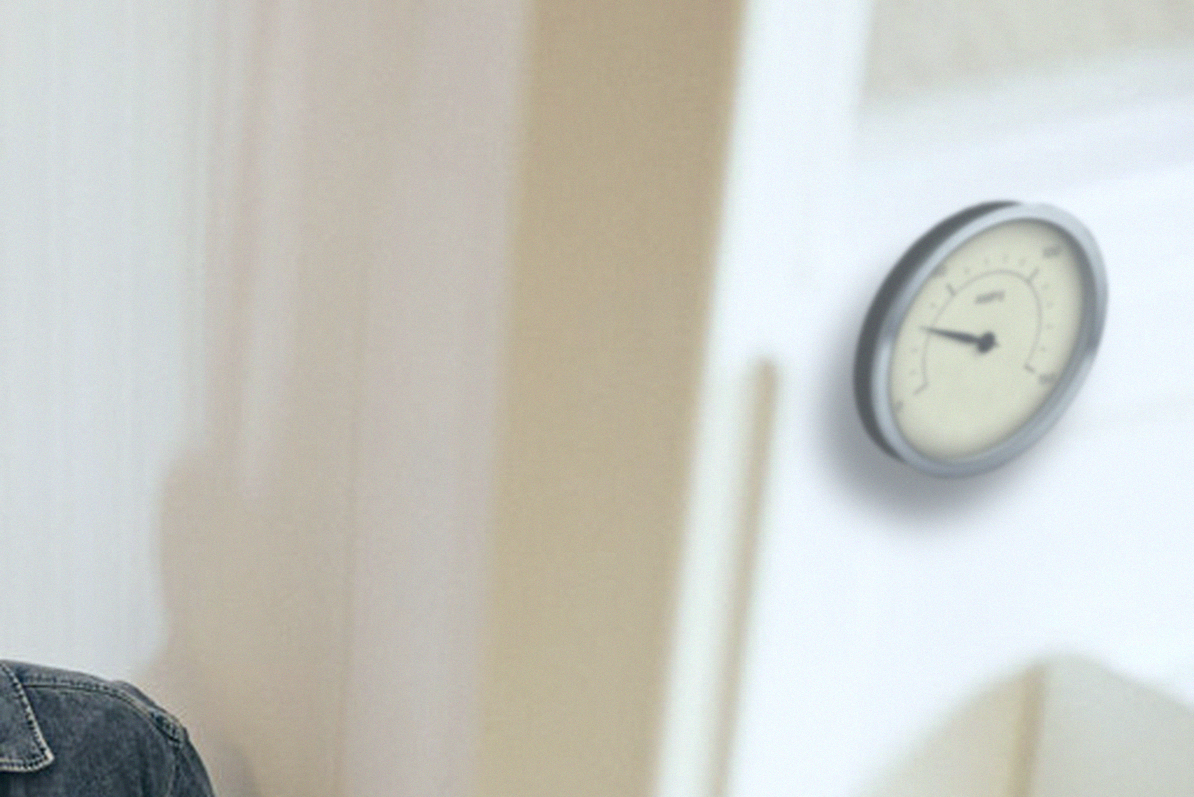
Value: 30
